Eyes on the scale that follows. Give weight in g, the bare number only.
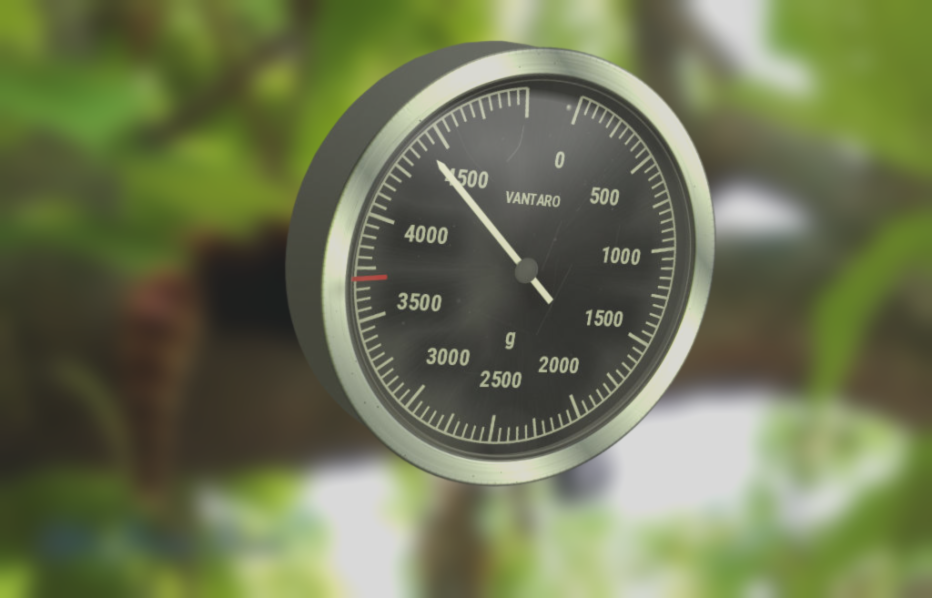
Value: 4400
